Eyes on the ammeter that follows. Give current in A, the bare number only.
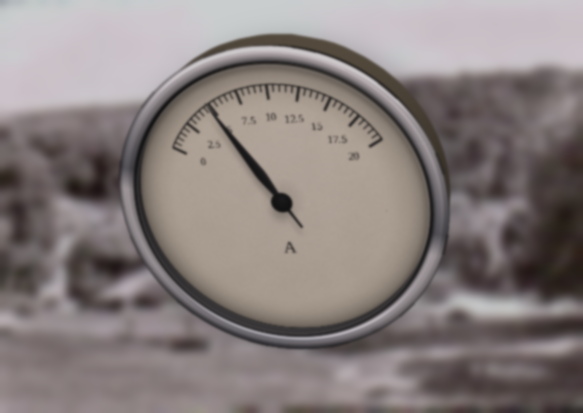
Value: 5
